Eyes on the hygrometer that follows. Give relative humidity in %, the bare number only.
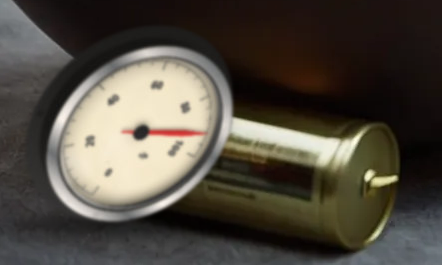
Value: 92
